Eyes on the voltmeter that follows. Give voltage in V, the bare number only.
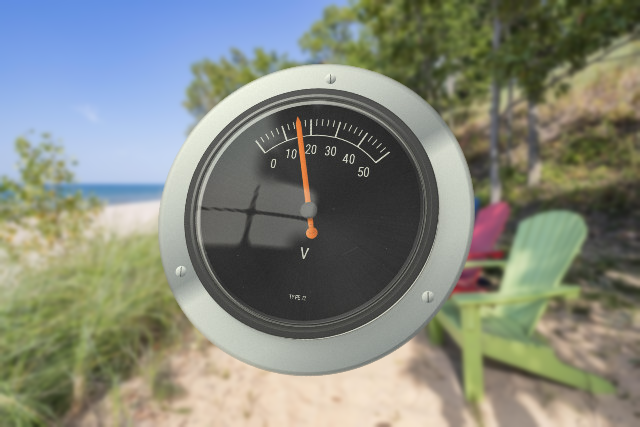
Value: 16
